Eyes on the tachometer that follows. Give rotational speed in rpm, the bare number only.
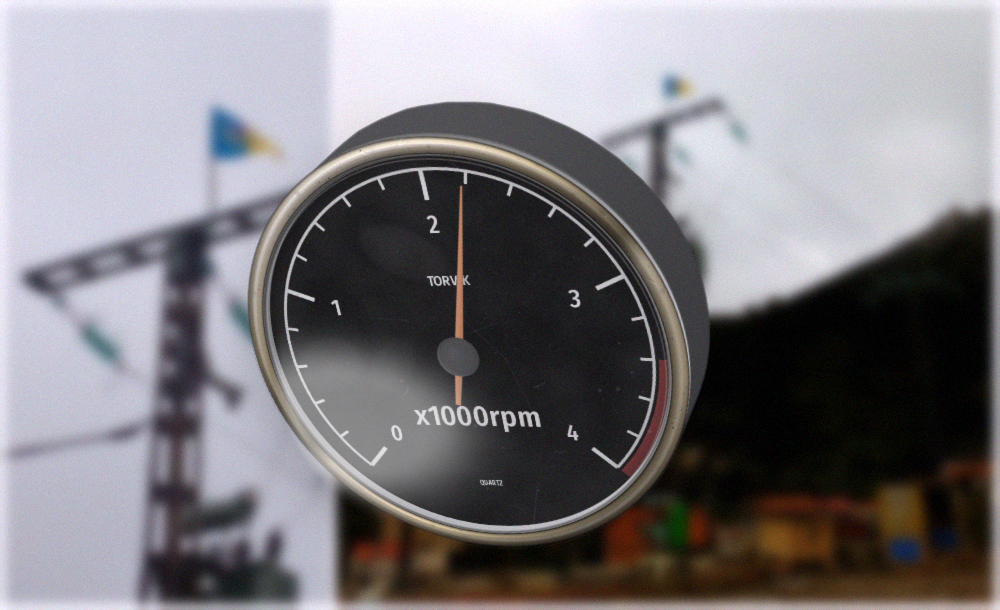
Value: 2200
